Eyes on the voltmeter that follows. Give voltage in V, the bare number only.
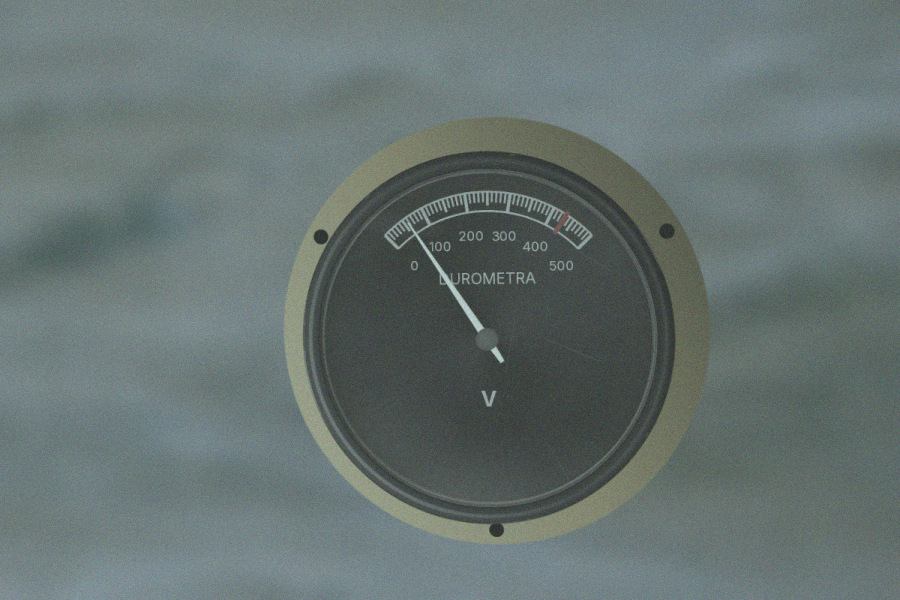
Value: 60
